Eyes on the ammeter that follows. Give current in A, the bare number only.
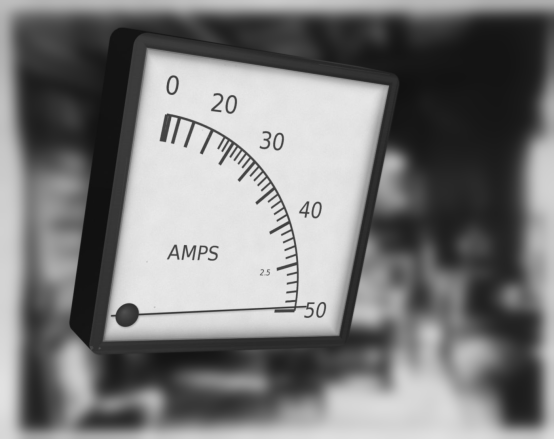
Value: 49.5
